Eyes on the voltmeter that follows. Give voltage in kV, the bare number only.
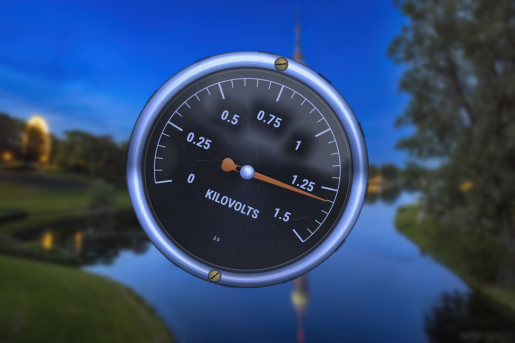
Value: 1.3
